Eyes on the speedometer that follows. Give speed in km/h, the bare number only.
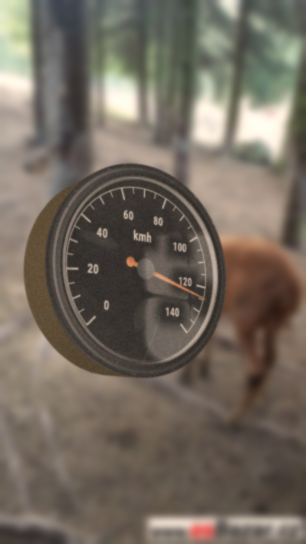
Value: 125
